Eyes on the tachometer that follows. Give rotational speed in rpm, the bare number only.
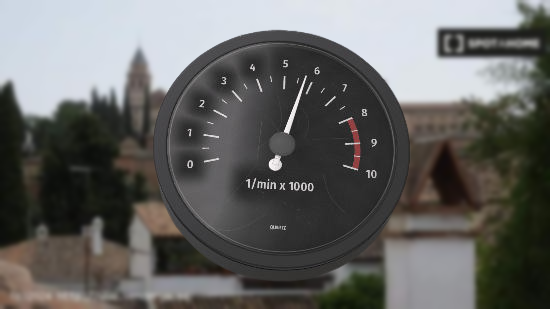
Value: 5750
